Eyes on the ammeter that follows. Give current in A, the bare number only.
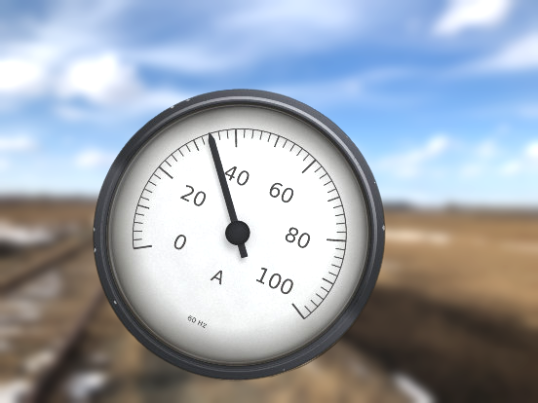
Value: 34
